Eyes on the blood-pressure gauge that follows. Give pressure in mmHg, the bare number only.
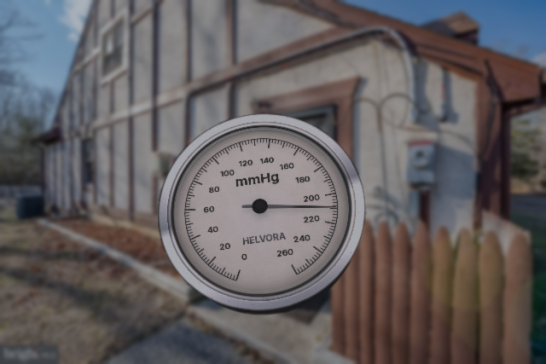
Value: 210
